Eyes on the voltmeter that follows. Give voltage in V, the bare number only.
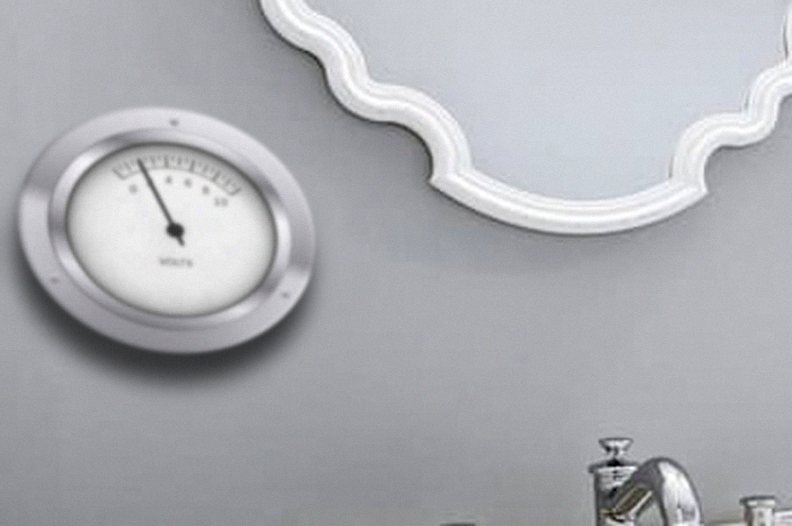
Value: 2
